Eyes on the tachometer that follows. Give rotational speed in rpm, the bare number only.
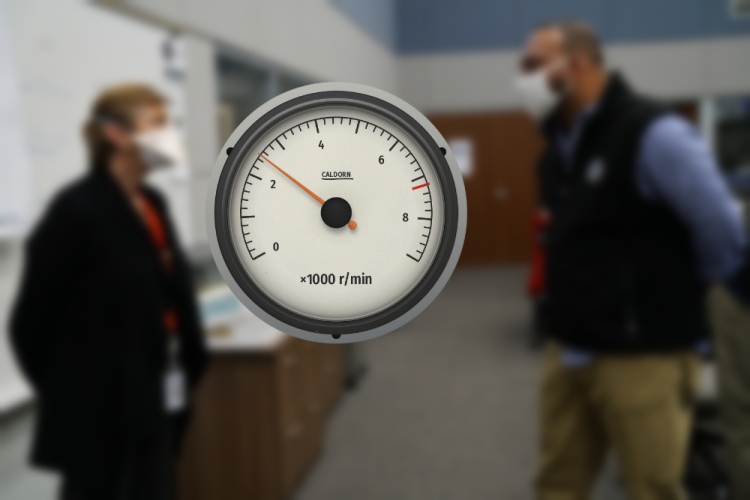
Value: 2500
